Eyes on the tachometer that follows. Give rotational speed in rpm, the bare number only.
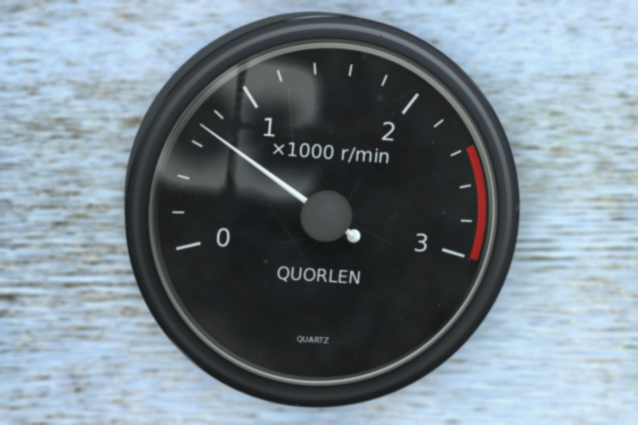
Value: 700
